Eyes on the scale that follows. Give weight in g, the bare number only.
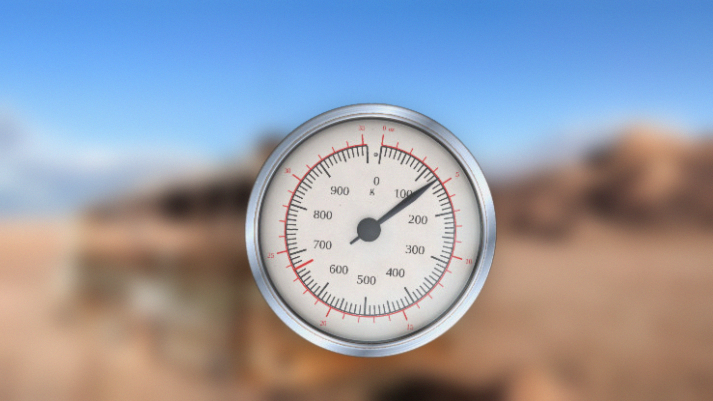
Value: 130
